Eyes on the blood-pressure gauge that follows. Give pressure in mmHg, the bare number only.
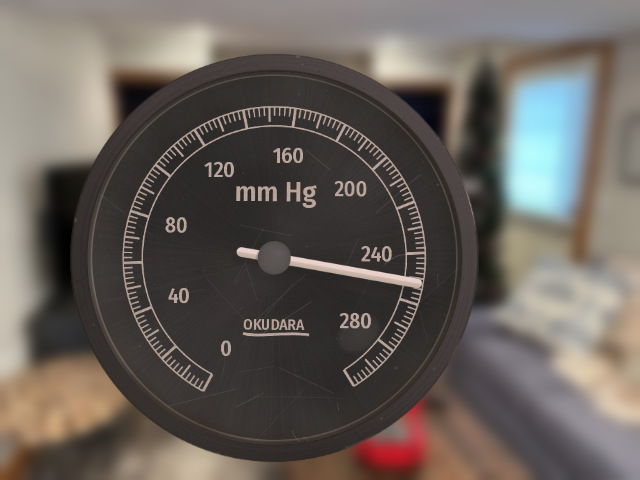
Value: 252
